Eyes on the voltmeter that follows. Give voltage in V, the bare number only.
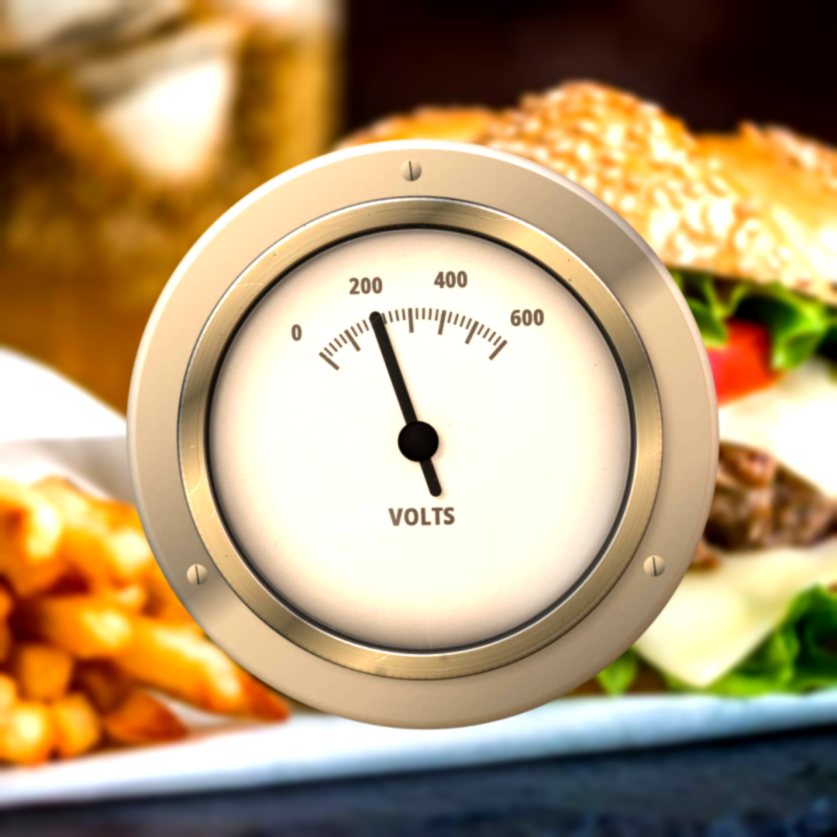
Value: 200
